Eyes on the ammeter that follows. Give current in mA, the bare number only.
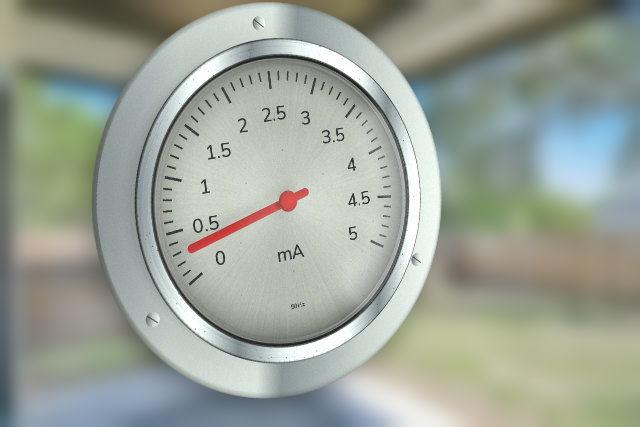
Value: 0.3
